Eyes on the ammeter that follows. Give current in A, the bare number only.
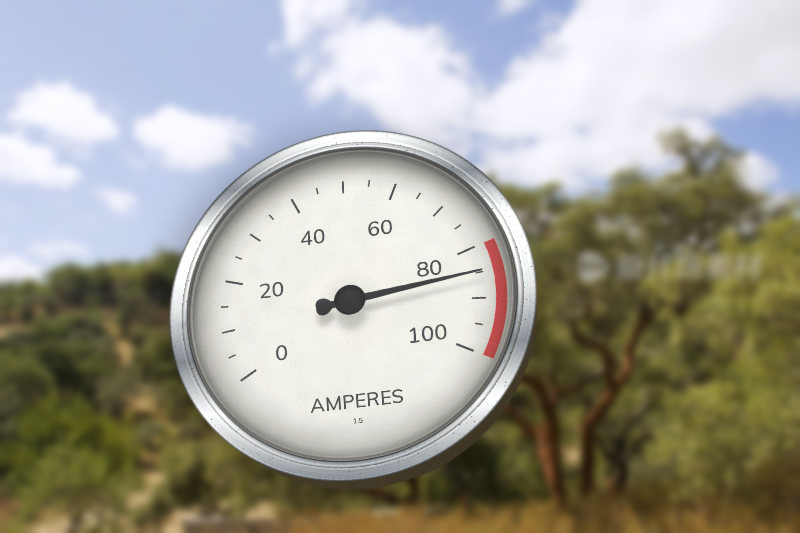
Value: 85
